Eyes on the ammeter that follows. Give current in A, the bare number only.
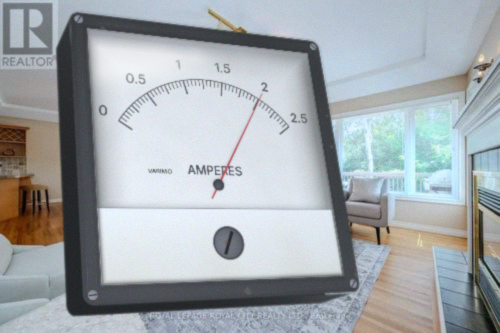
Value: 2
